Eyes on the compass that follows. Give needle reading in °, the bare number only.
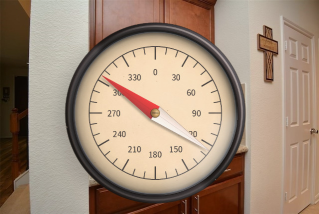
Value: 305
